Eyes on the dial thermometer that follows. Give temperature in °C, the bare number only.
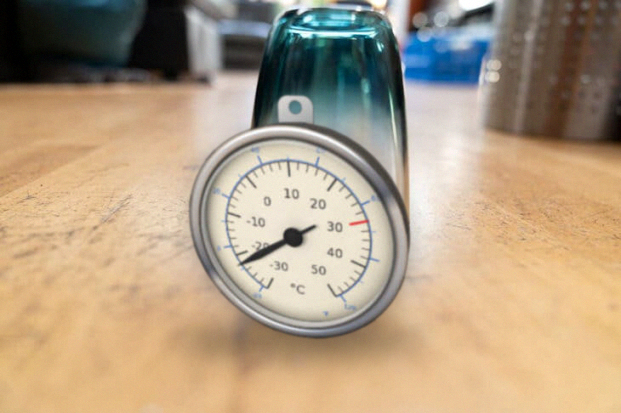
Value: -22
